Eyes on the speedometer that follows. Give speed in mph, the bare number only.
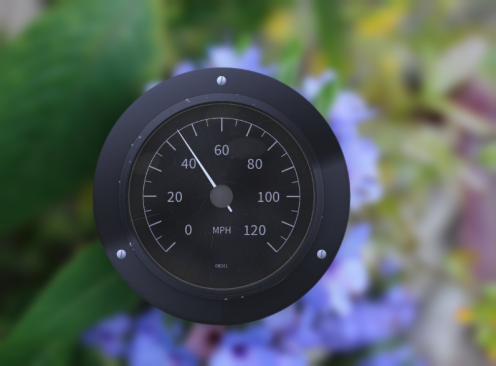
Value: 45
